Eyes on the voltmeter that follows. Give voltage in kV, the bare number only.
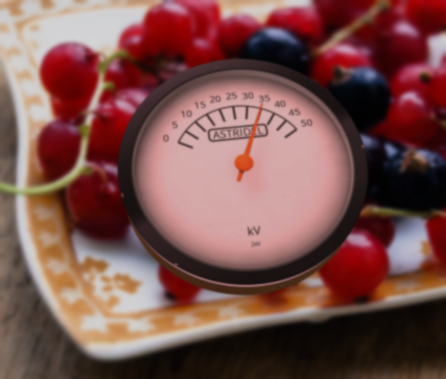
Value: 35
